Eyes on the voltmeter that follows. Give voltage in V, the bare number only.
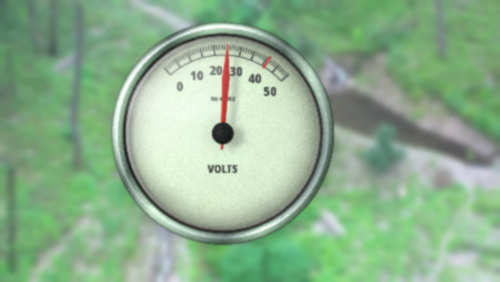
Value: 25
